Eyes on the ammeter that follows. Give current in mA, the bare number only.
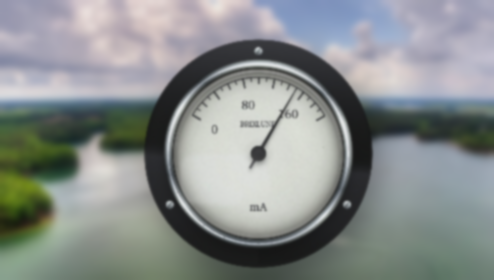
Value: 150
